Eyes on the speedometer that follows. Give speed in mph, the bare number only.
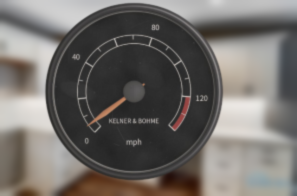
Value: 5
